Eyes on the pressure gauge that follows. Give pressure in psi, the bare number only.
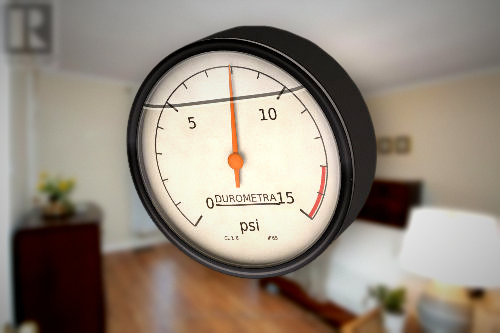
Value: 8
